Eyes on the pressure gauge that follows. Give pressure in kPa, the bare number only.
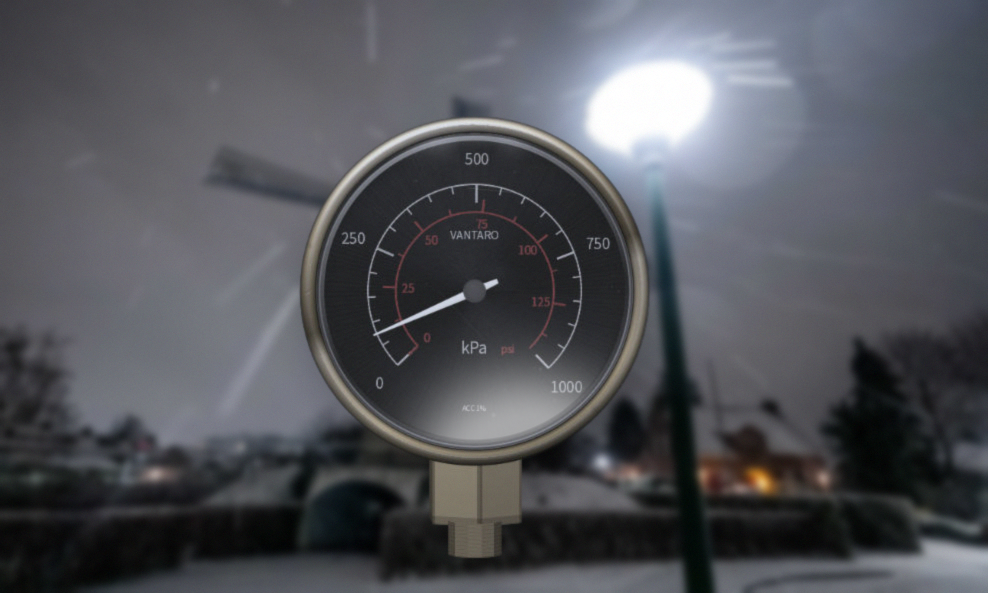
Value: 75
